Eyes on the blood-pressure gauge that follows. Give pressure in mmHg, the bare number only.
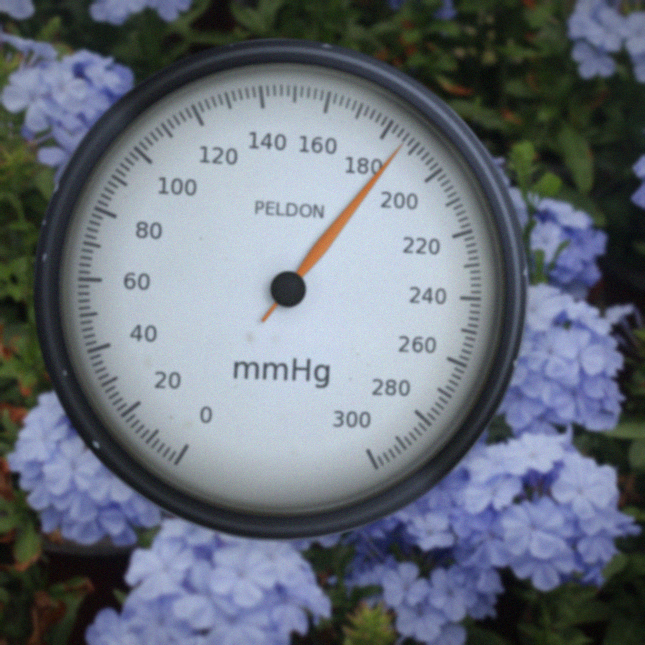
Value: 186
